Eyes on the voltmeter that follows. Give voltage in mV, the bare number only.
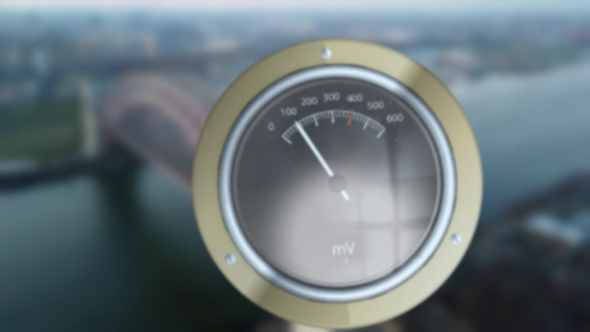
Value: 100
